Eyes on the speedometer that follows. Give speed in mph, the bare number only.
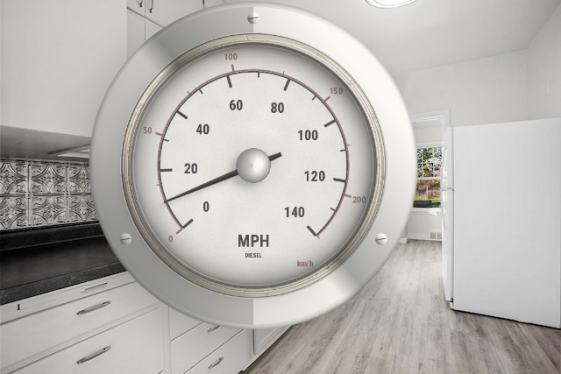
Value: 10
